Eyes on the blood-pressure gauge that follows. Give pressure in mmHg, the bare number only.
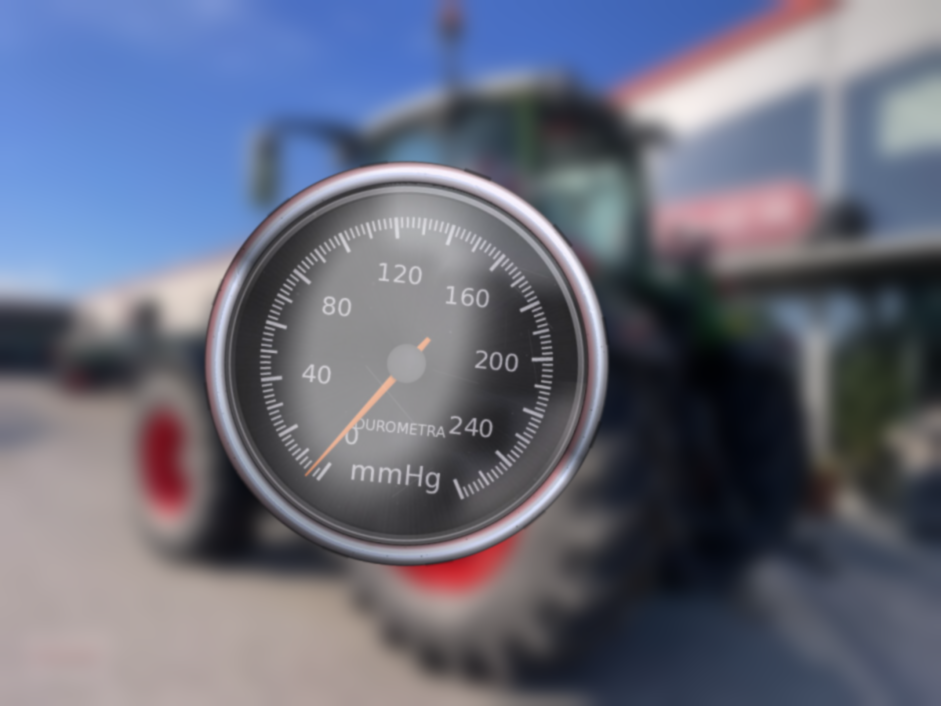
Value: 4
